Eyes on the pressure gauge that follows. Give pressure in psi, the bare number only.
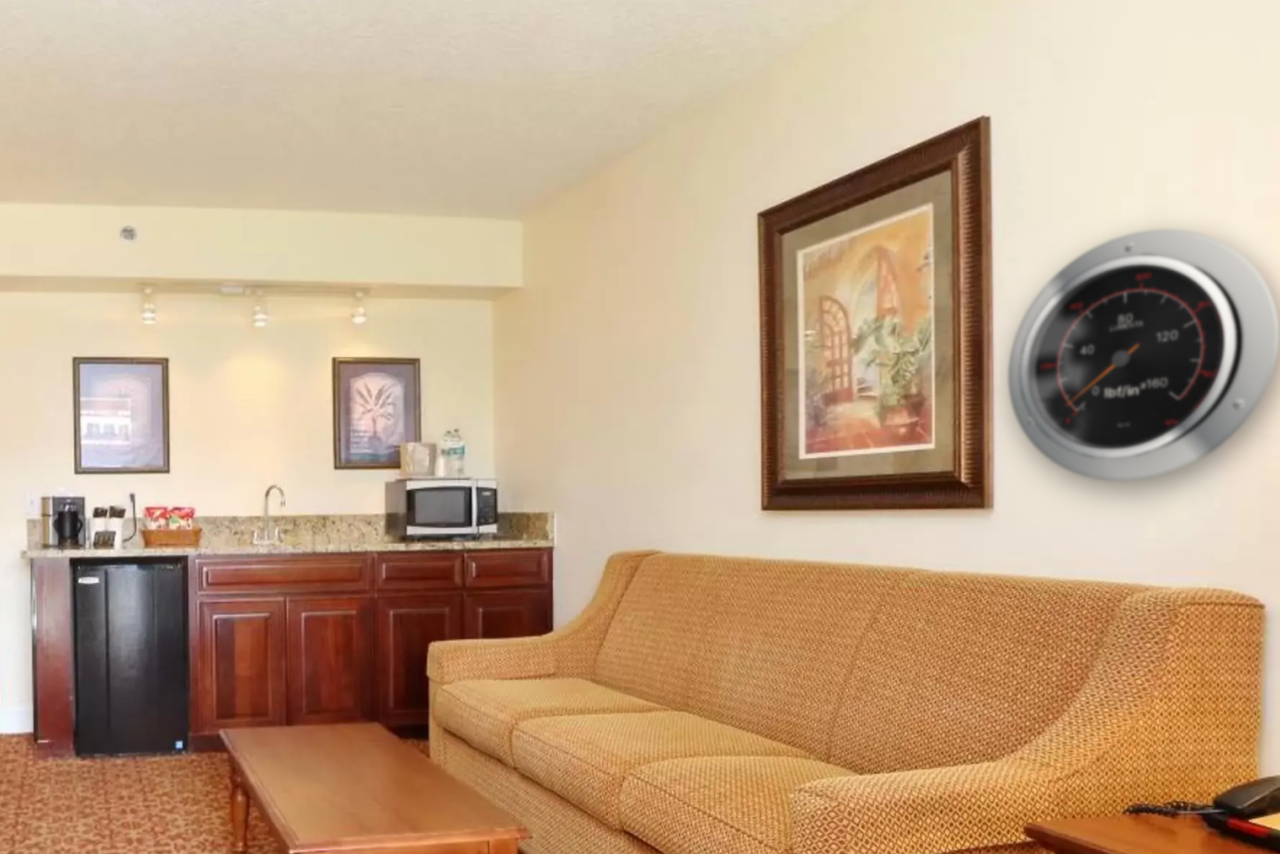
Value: 5
